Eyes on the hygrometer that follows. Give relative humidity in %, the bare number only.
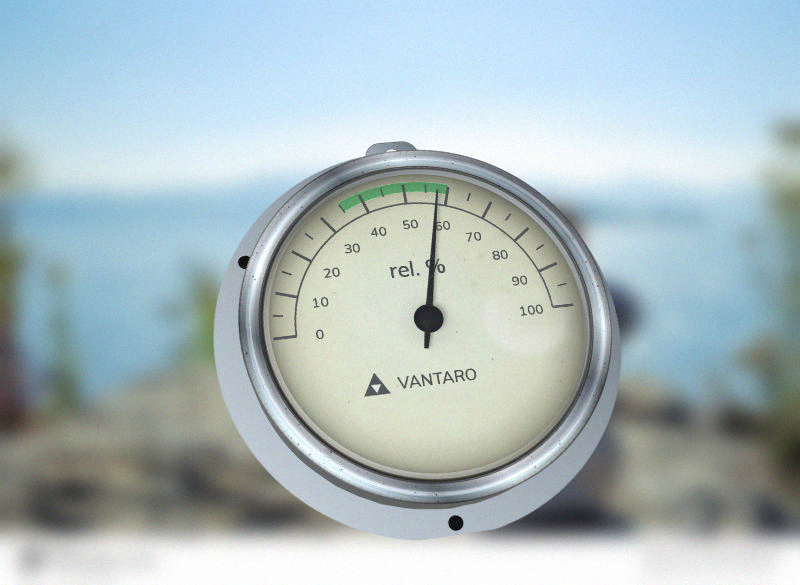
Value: 57.5
